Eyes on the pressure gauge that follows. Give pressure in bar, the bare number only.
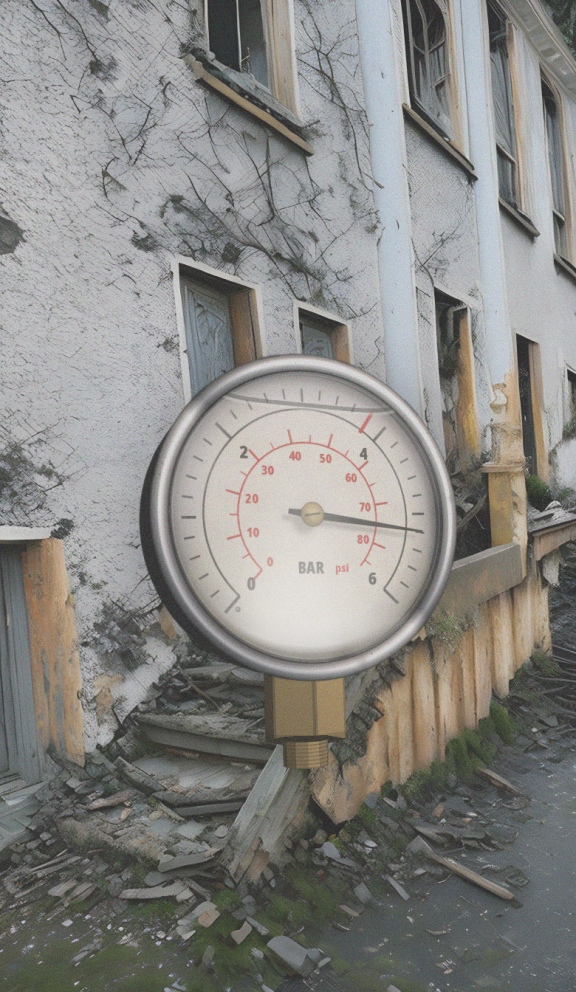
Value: 5.2
